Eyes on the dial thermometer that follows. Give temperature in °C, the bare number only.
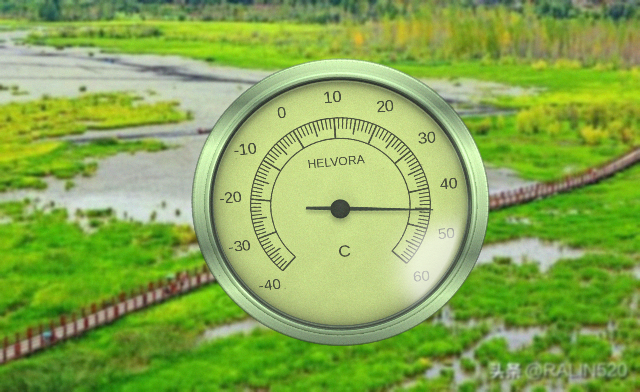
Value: 45
